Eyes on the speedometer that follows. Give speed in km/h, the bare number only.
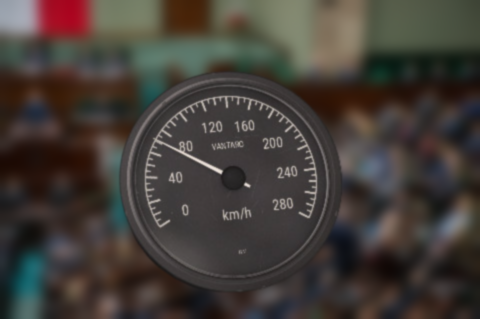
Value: 70
